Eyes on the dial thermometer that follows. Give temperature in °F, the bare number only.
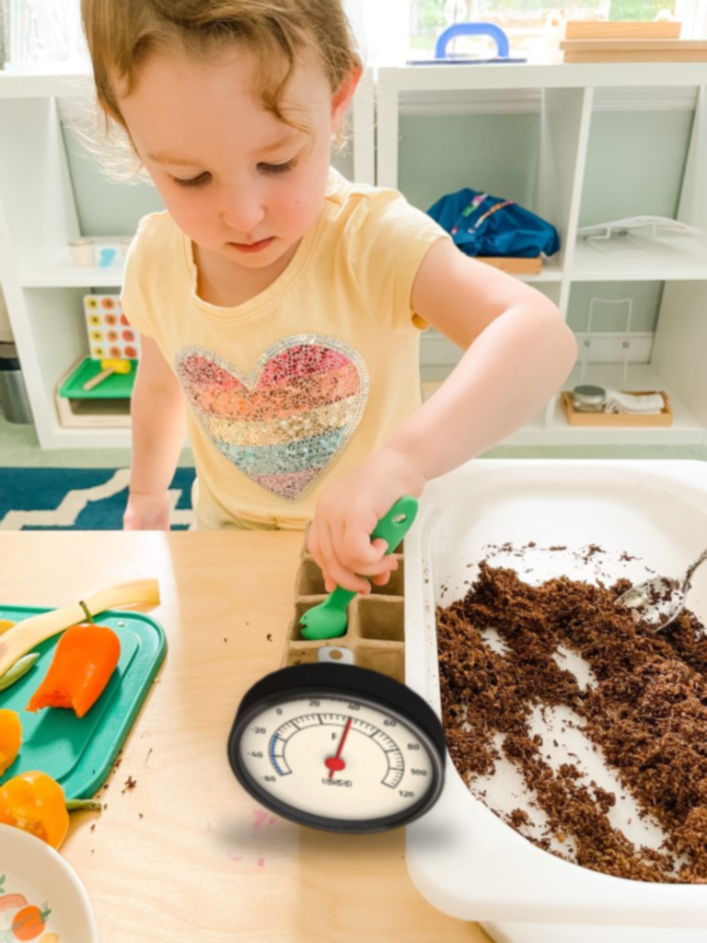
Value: 40
